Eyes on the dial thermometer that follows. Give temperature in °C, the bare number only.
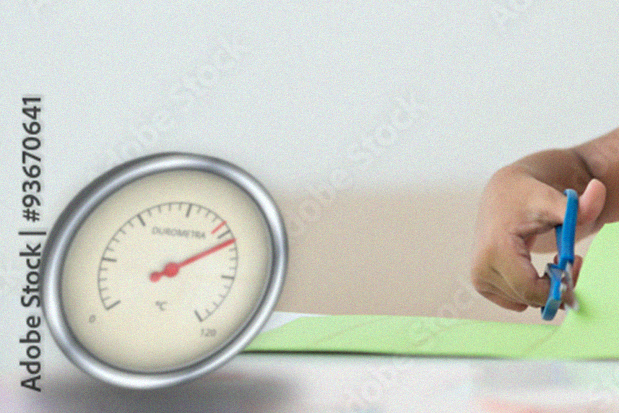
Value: 84
